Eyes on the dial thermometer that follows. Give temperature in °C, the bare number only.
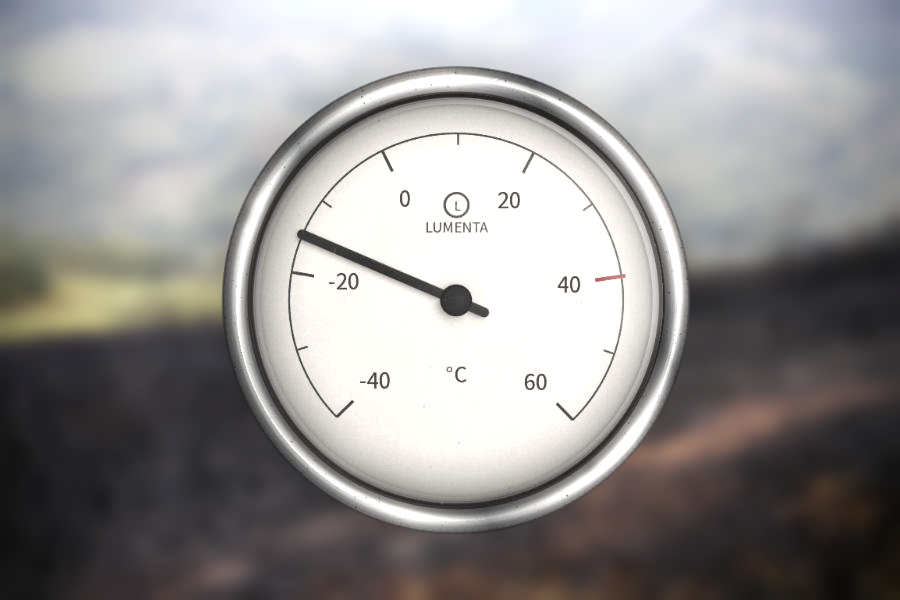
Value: -15
